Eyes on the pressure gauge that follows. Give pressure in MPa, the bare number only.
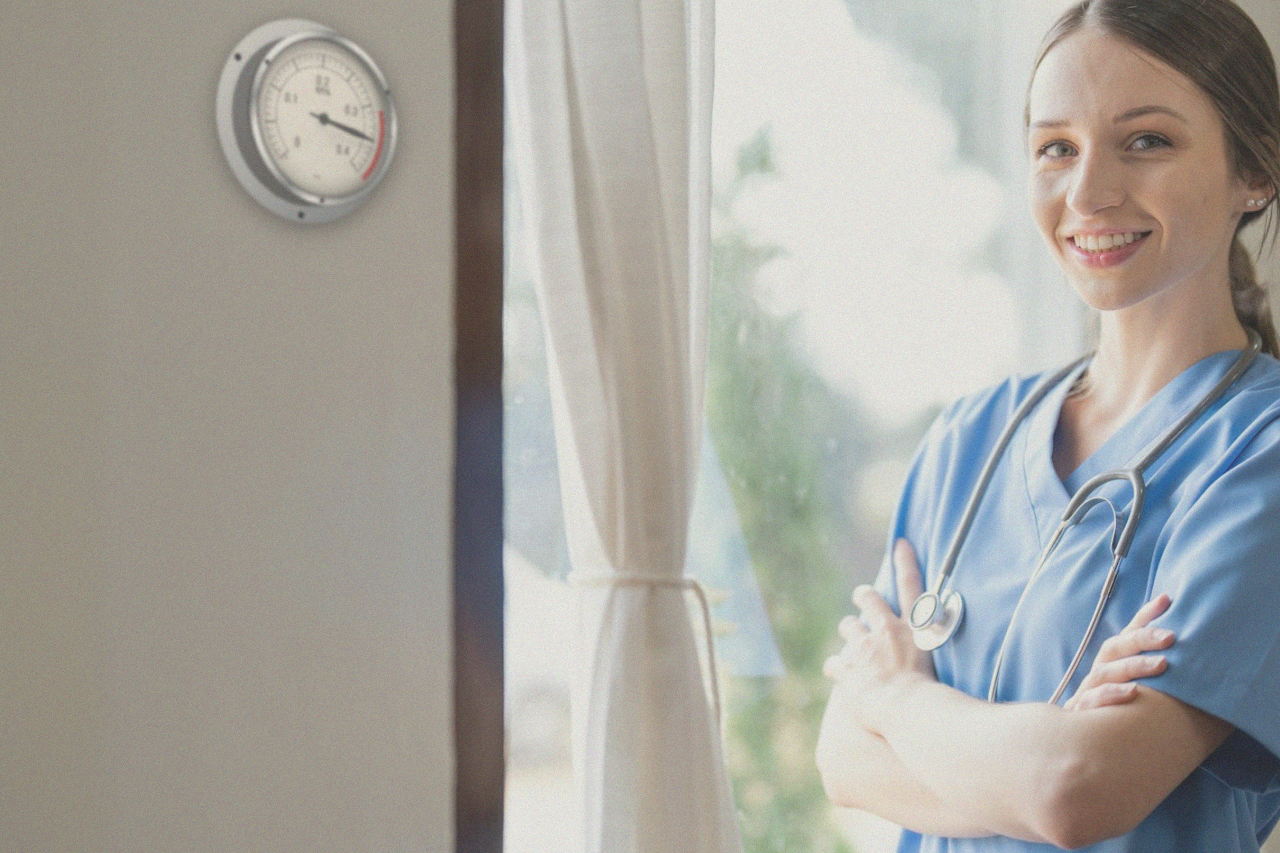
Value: 0.35
